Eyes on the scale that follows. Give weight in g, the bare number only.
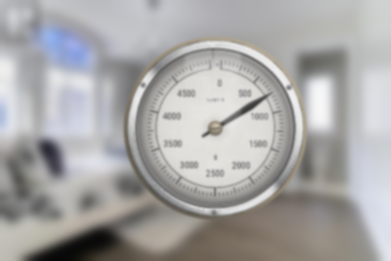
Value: 750
